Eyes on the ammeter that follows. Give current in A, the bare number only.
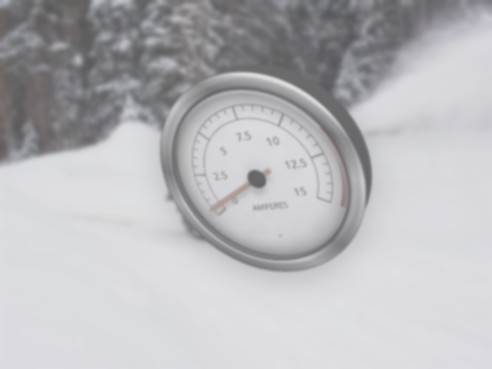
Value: 0.5
